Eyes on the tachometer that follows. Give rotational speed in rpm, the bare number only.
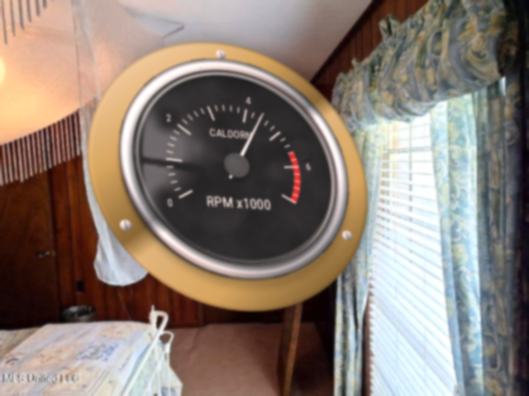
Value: 4400
